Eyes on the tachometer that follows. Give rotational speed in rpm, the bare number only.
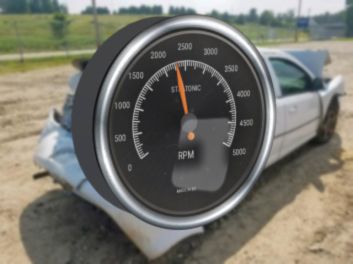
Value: 2250
